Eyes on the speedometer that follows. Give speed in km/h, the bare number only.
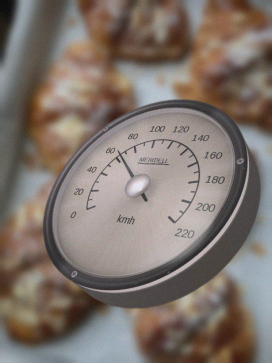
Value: 65
